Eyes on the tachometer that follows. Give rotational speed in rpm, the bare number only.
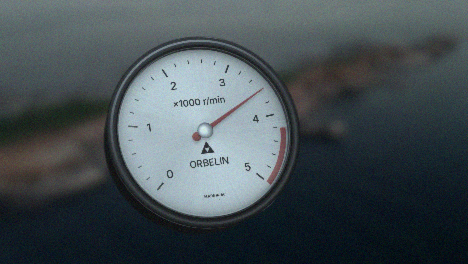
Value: 3600
